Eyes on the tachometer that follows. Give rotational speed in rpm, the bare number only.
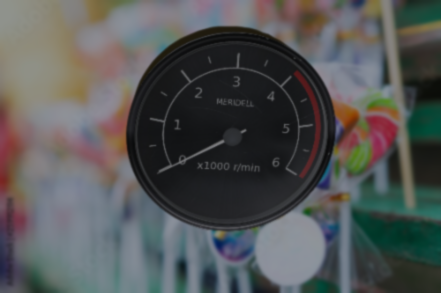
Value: 0
